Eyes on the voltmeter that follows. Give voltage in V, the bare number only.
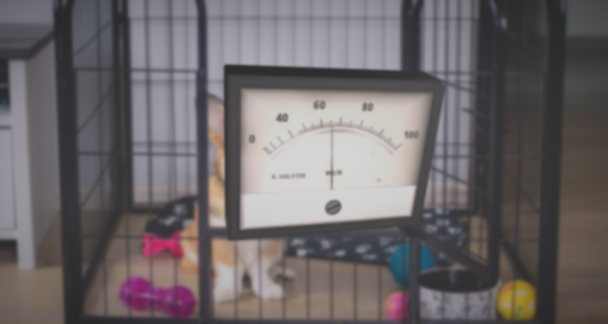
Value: 65
